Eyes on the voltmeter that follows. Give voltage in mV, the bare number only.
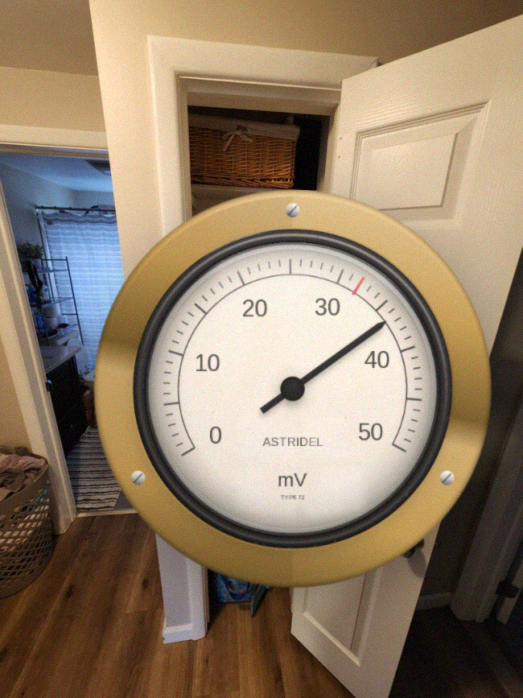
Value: 36.5
